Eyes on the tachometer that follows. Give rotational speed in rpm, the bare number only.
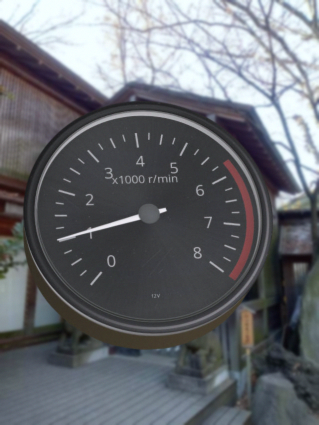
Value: 1000
